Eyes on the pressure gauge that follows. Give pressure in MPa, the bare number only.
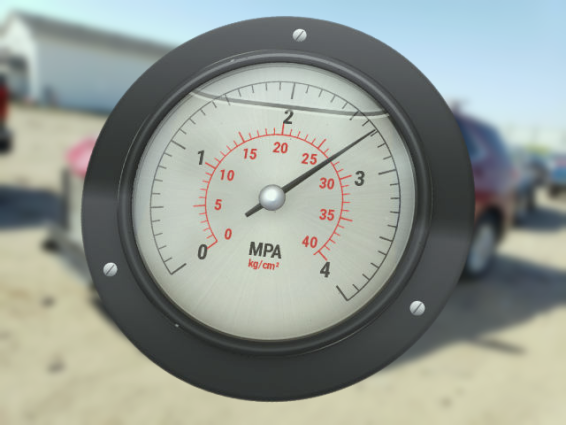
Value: 2.7
